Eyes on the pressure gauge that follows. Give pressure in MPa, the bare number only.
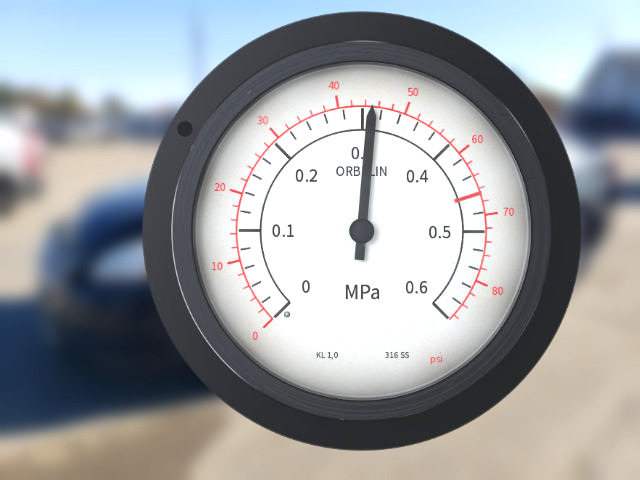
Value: 0.31
